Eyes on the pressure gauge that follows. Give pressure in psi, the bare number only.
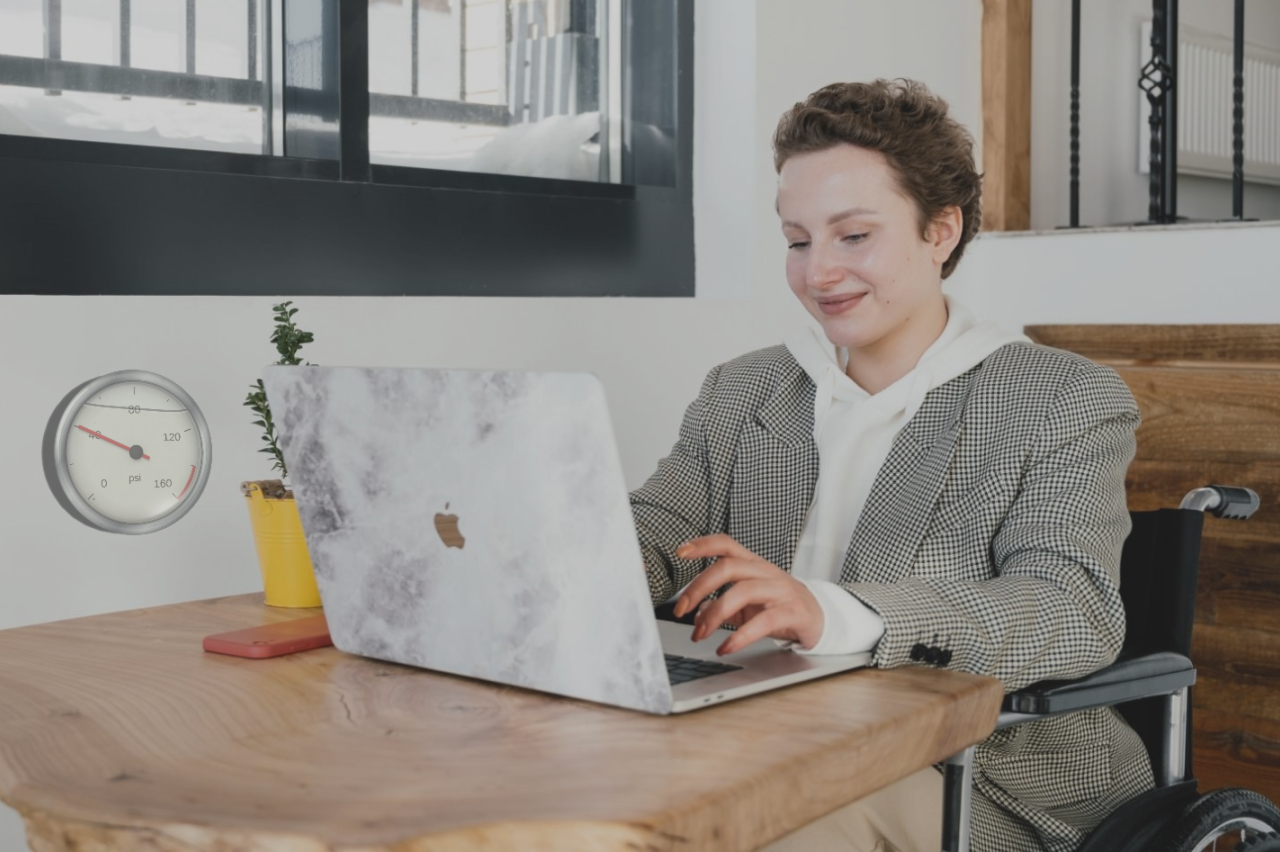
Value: 40
